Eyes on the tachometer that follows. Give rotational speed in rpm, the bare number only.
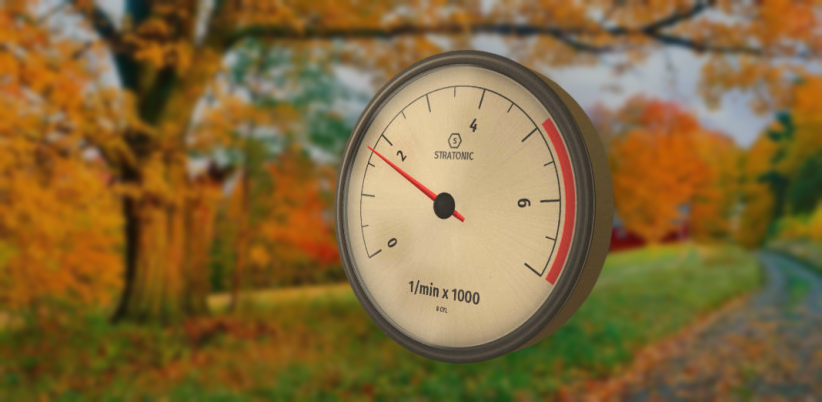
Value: 1750
